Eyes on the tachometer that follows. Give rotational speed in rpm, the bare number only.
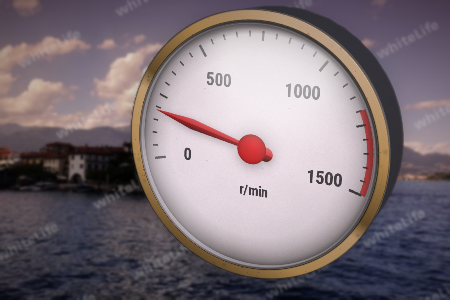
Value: 200
